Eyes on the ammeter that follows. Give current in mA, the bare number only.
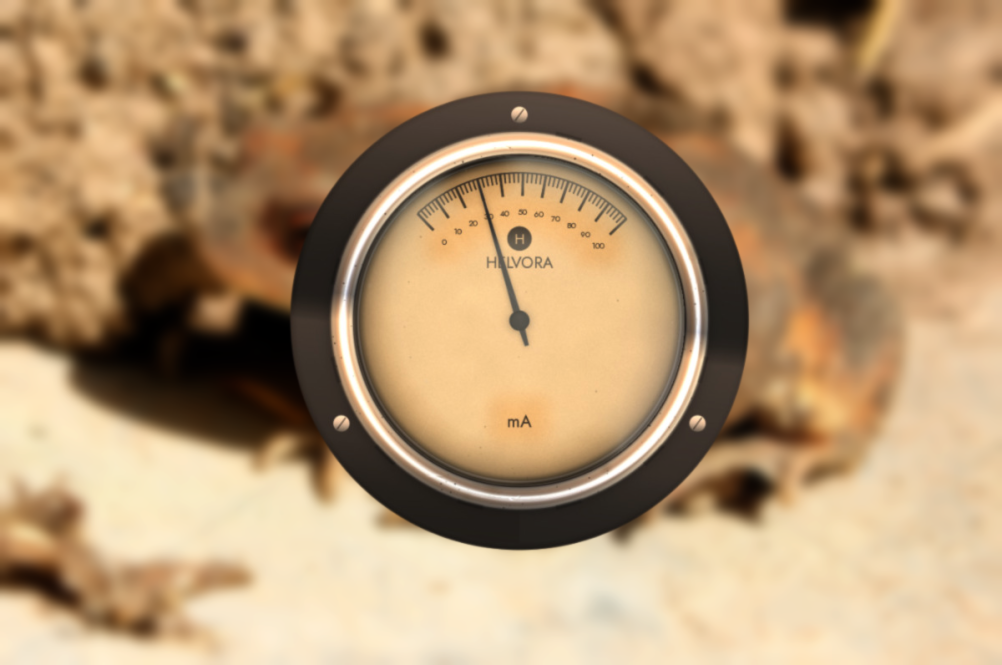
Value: 30
